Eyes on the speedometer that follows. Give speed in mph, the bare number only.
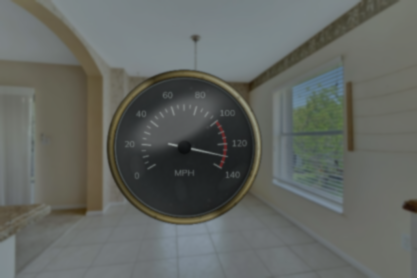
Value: 130
